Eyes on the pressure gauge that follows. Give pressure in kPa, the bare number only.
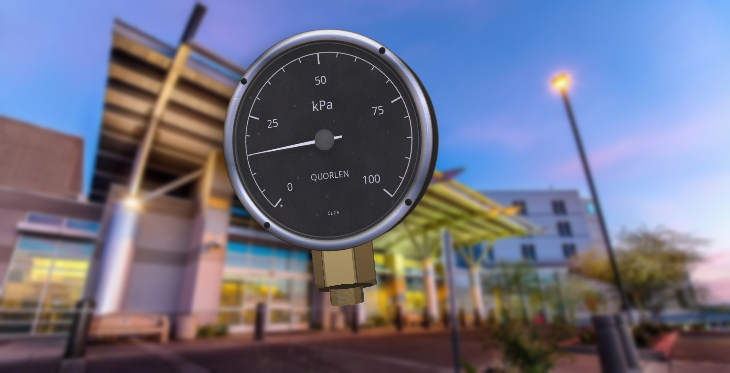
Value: 15
